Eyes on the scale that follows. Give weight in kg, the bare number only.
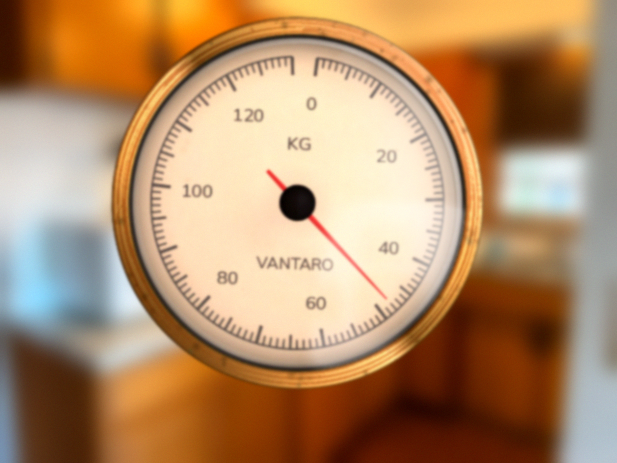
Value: 48
